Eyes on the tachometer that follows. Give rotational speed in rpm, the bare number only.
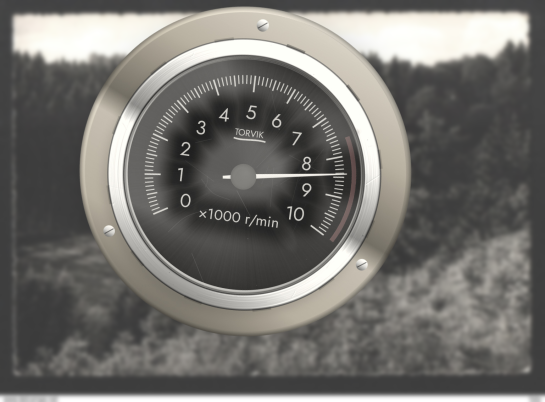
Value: 8400
